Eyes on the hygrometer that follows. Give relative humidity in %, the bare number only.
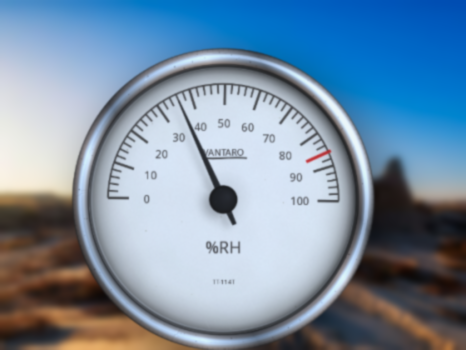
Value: 36
